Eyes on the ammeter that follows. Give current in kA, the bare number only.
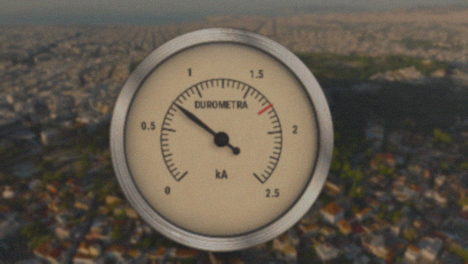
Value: 0.75
